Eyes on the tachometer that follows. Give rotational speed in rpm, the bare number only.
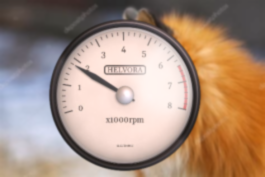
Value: 1800
